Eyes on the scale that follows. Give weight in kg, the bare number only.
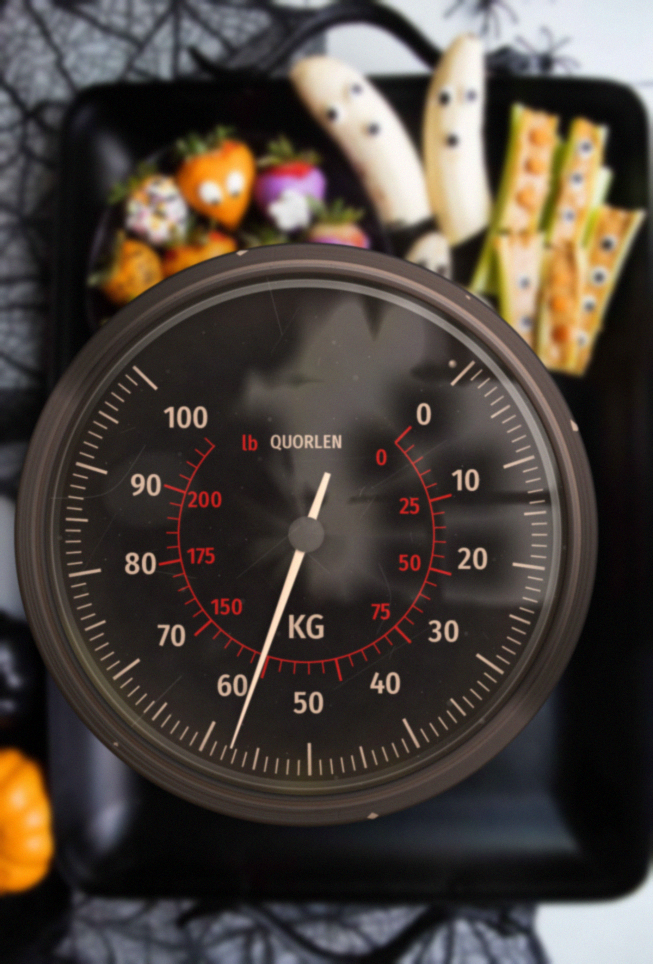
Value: 57.5
